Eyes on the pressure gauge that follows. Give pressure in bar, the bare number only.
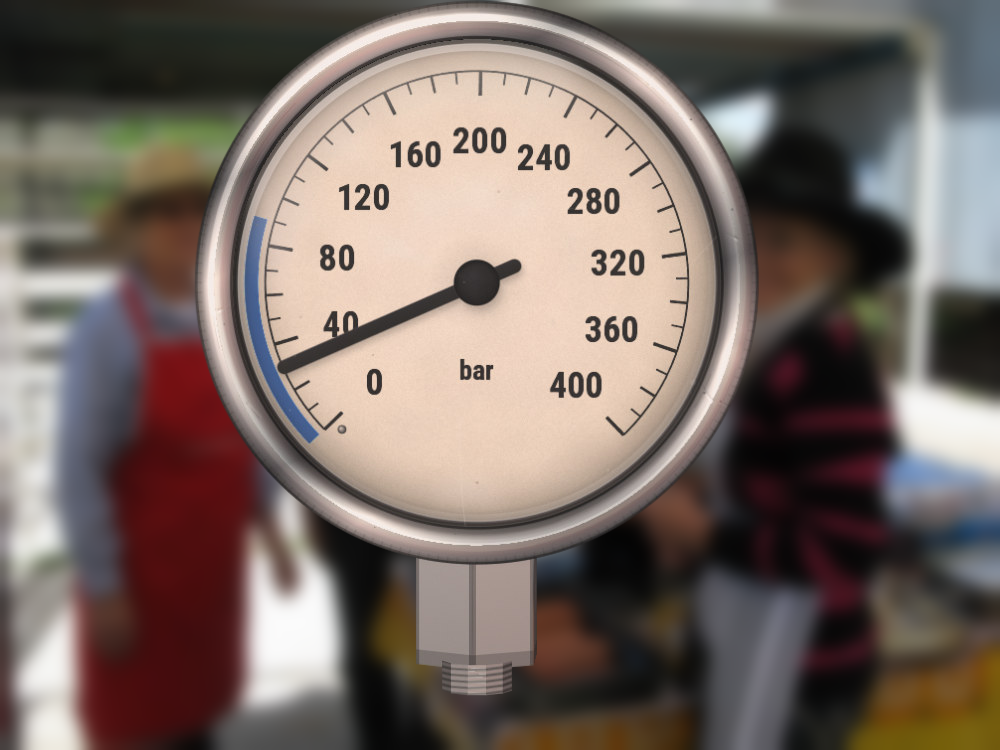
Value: 30
